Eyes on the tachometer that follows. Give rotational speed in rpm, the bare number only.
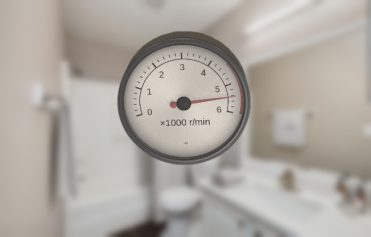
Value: 5400
